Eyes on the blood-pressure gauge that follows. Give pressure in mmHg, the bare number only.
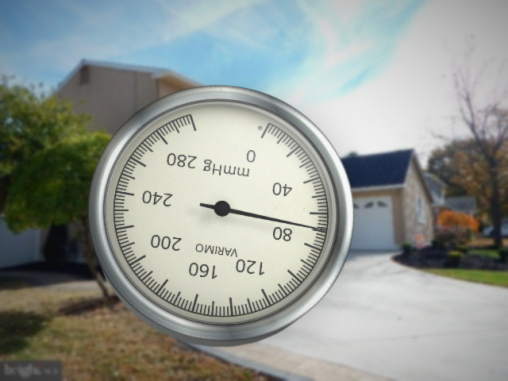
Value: 70
